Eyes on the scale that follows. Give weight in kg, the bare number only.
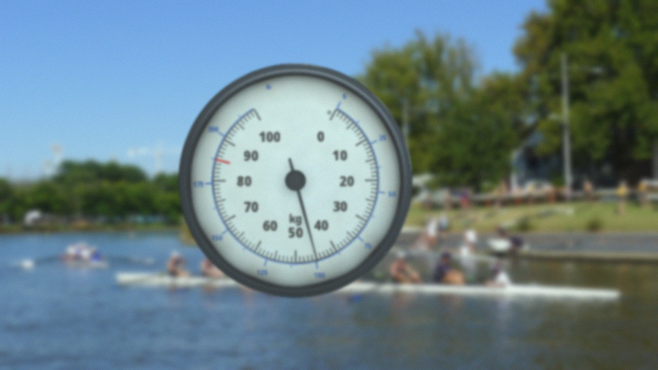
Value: 45
